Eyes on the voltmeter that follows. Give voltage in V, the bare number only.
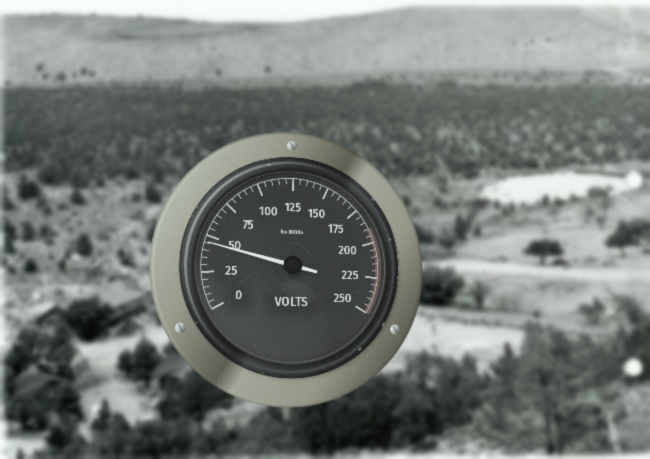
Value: 45
